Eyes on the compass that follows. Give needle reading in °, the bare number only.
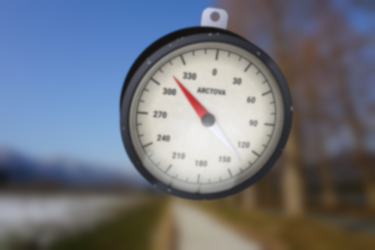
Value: 315
